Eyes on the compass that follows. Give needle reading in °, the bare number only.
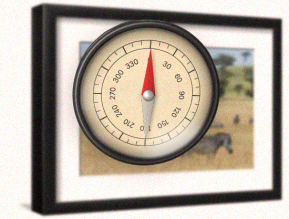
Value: 0
